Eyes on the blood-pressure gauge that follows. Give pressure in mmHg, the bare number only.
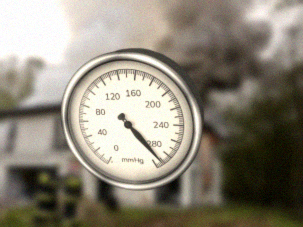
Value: 290
